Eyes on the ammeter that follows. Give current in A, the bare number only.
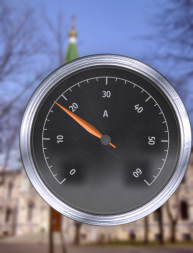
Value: 18
